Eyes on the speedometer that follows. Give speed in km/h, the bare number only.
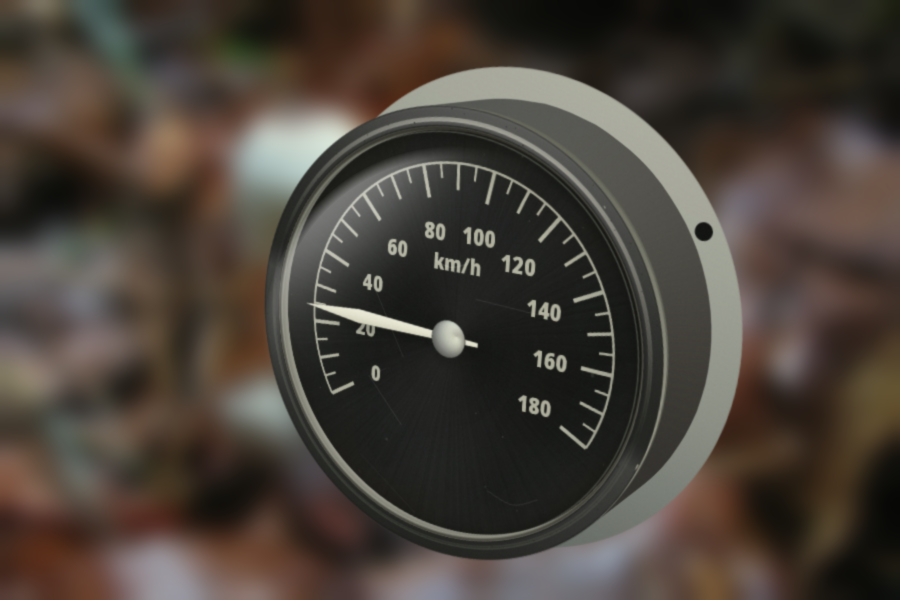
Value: 25
